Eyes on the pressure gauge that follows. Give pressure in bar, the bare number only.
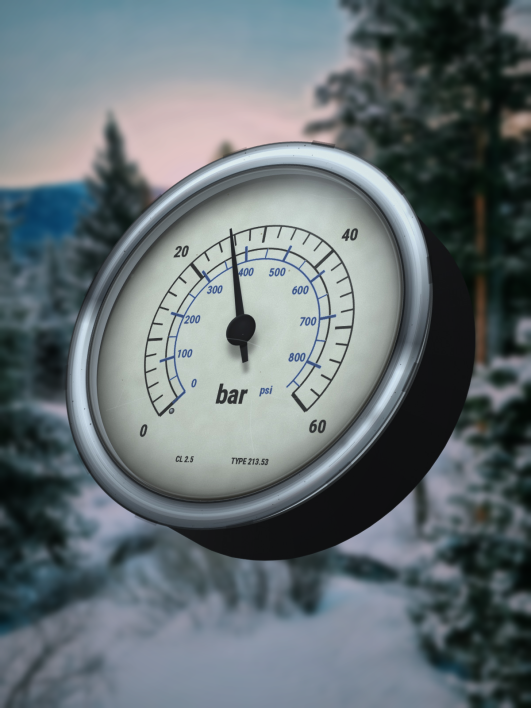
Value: 26
